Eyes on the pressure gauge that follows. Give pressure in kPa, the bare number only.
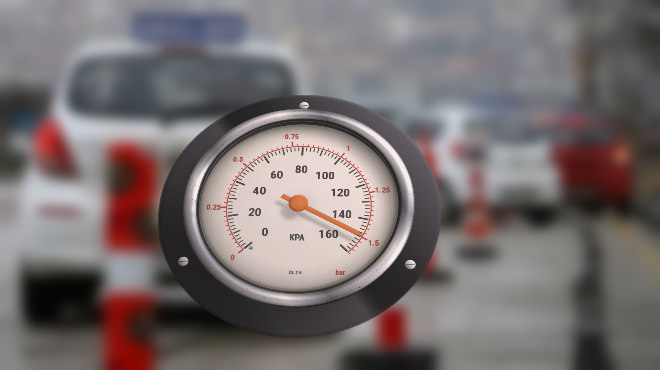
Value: 150
